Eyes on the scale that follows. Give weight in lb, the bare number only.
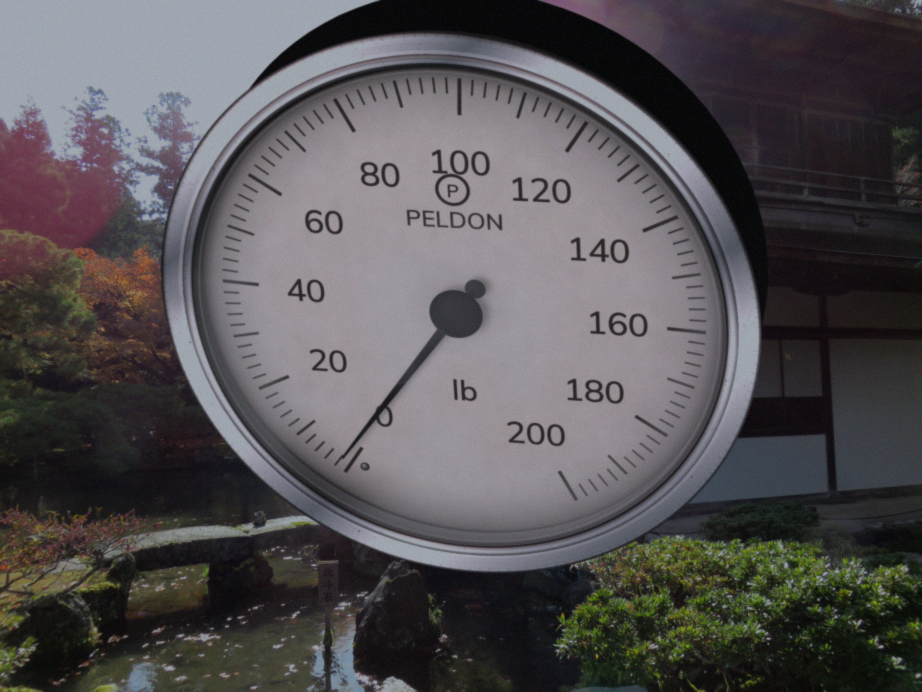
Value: 2
